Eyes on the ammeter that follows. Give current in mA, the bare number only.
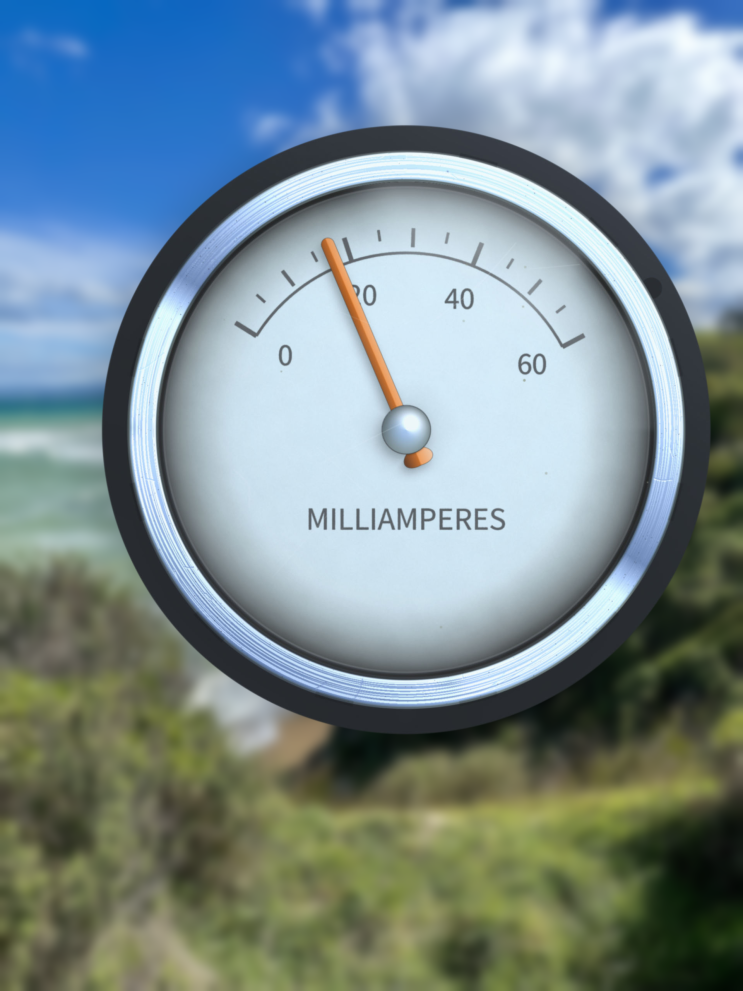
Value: 17.5
